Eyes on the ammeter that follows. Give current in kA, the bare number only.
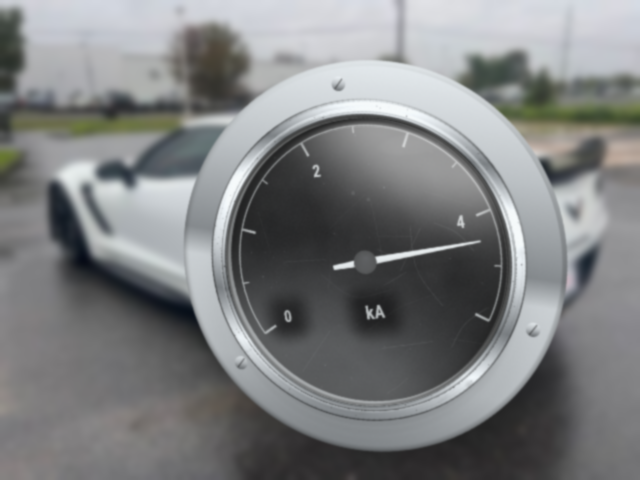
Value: 4.25
